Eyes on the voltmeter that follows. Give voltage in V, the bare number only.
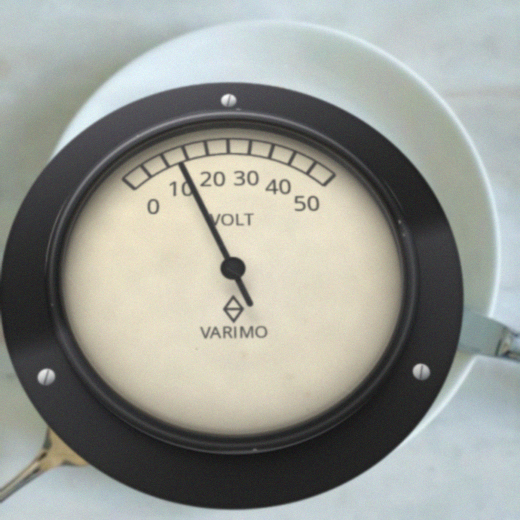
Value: 12.5
